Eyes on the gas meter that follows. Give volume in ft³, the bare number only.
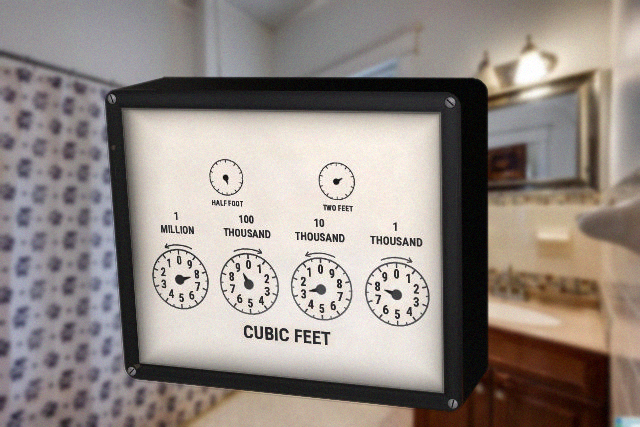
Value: 792800
